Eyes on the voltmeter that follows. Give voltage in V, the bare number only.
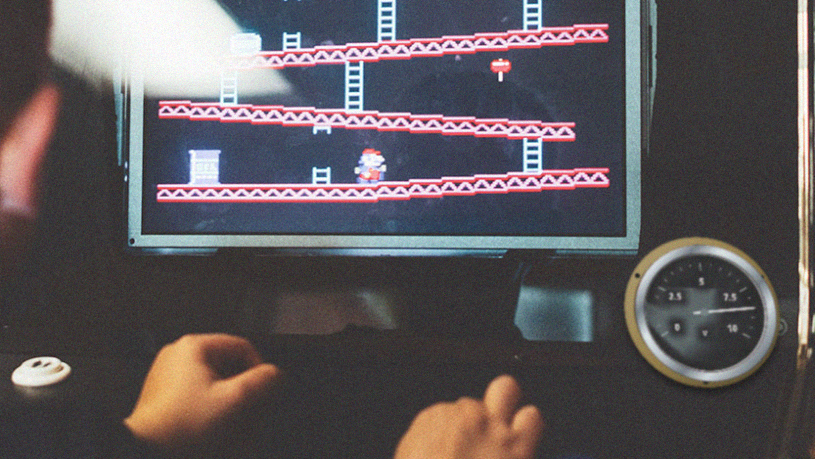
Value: 8.5
